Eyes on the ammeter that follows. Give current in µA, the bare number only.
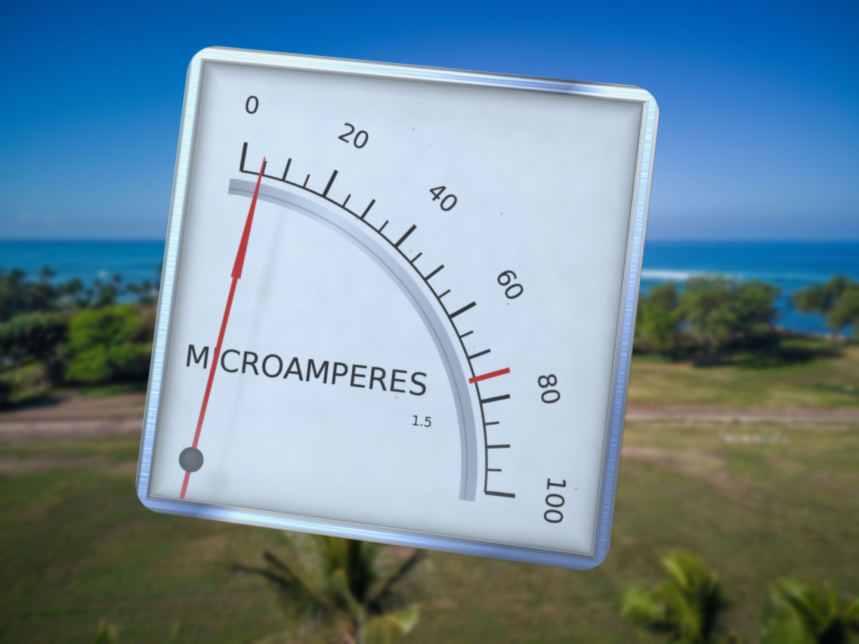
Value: 5
